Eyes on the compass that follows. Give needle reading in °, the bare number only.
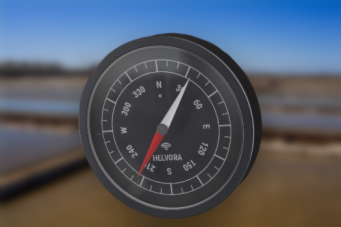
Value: 215
